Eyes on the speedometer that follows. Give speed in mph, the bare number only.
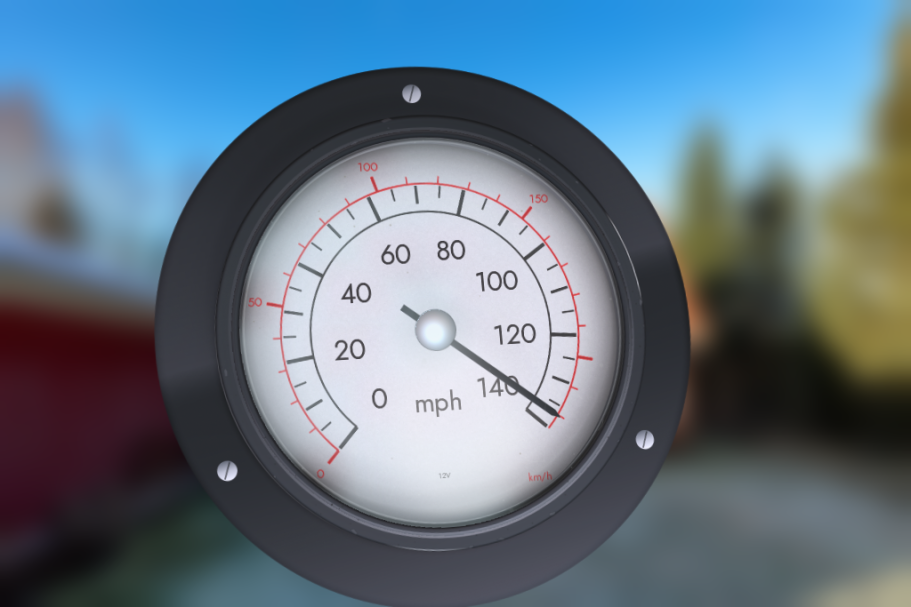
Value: 137.5
